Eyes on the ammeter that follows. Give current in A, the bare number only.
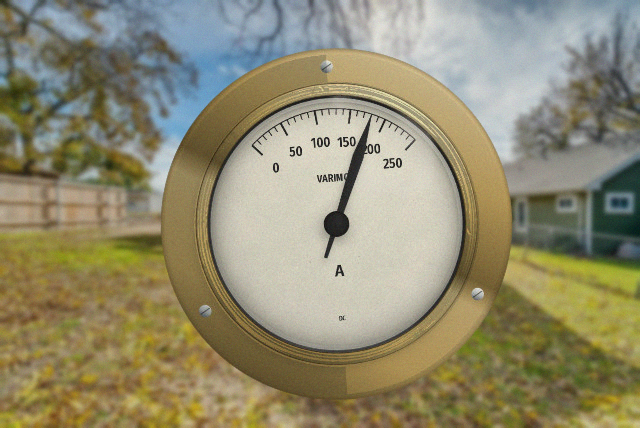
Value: 180
